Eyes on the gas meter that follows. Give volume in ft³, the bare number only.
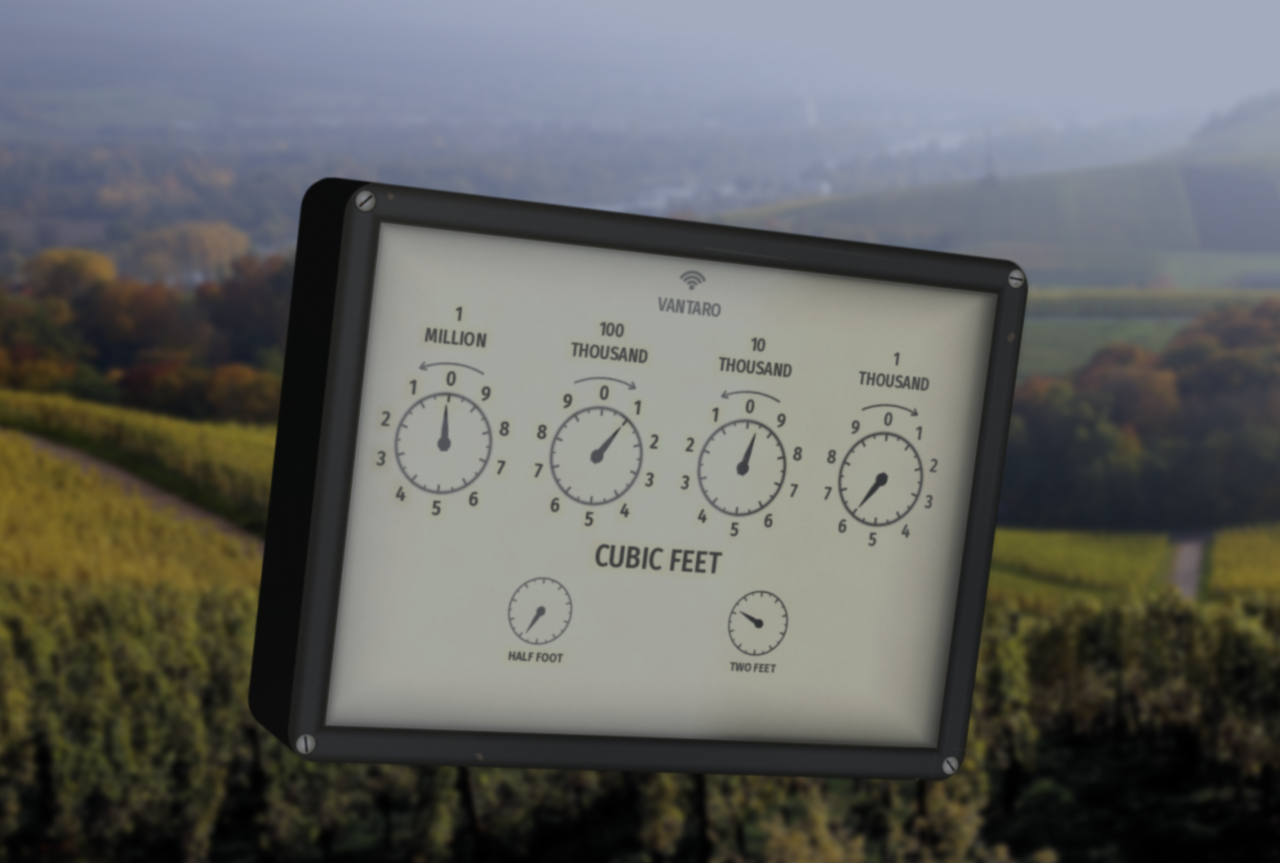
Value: 9600
